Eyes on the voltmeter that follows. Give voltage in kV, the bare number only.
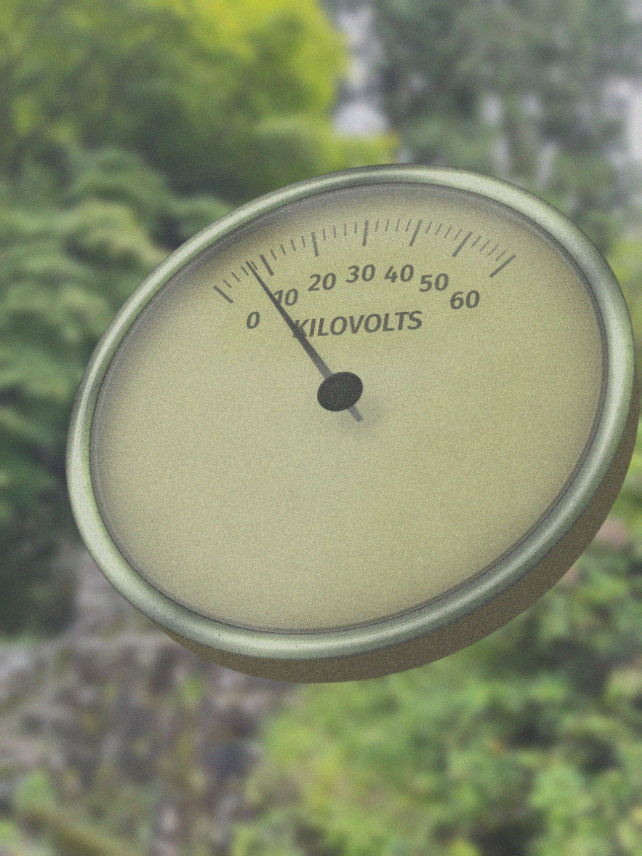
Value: 7
